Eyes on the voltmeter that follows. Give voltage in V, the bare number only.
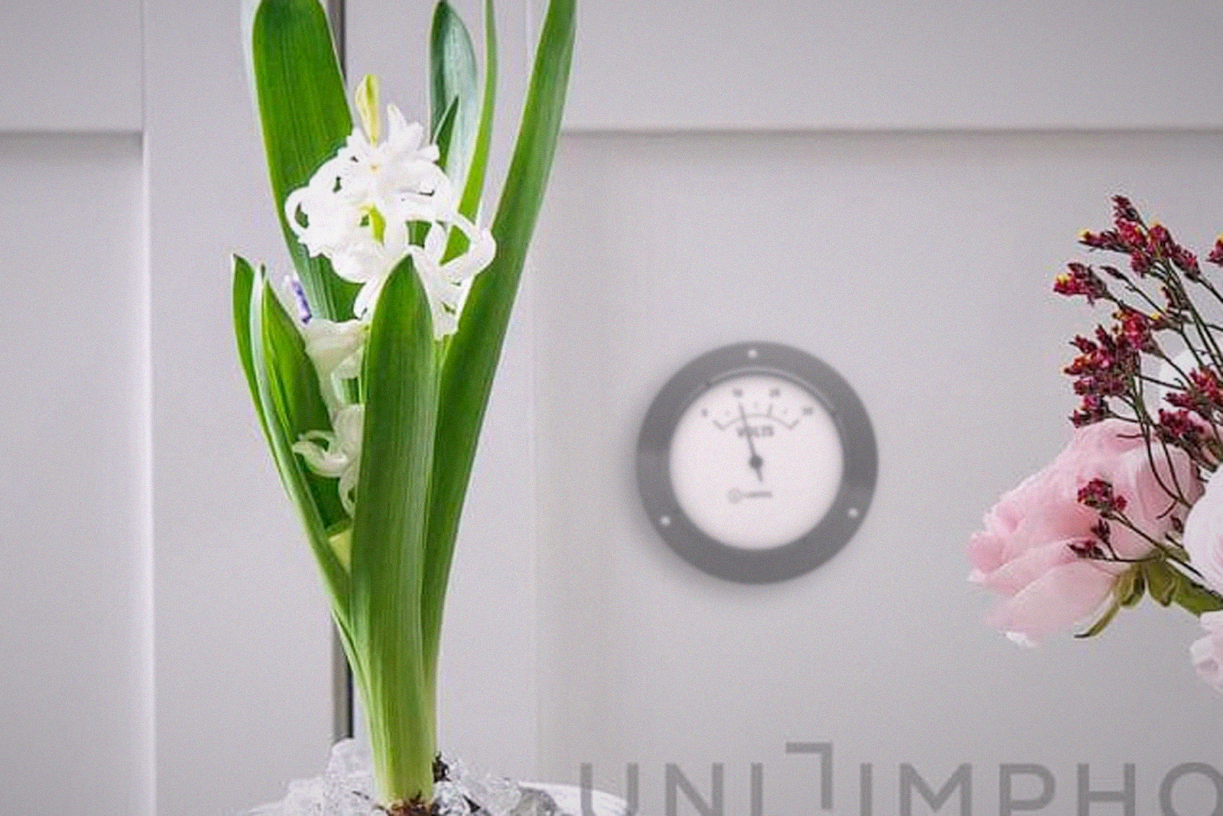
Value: 10
